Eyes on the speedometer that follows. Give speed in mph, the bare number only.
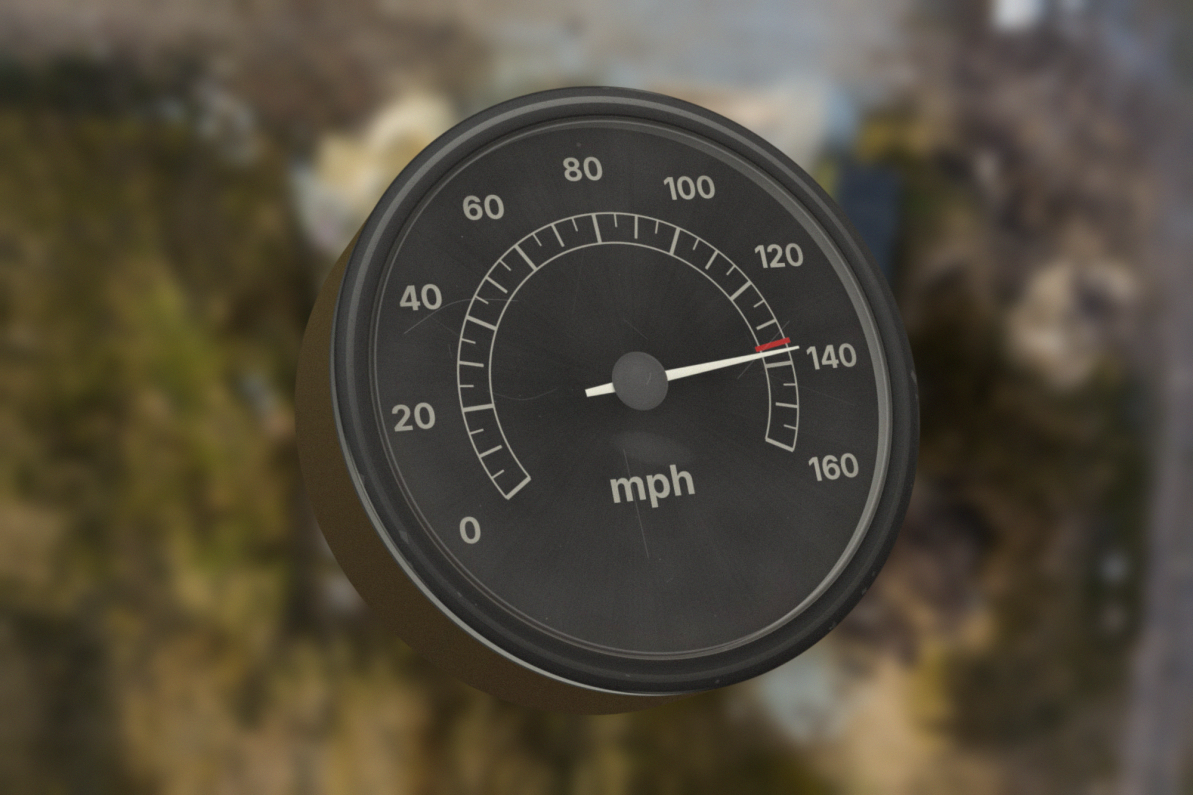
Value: 137.5
